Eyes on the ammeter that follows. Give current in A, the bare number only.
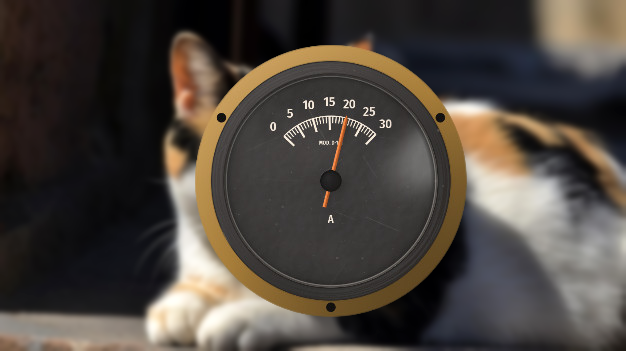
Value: 20
